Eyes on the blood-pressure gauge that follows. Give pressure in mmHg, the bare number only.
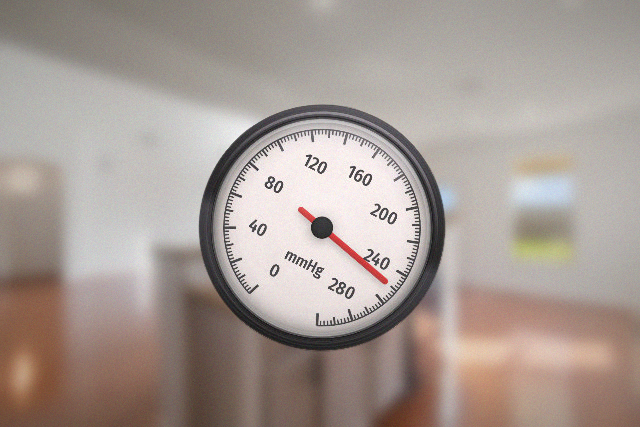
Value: 250
